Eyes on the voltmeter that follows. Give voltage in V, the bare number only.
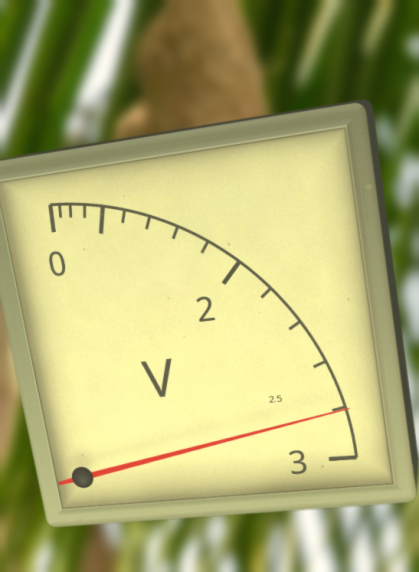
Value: 2.8
